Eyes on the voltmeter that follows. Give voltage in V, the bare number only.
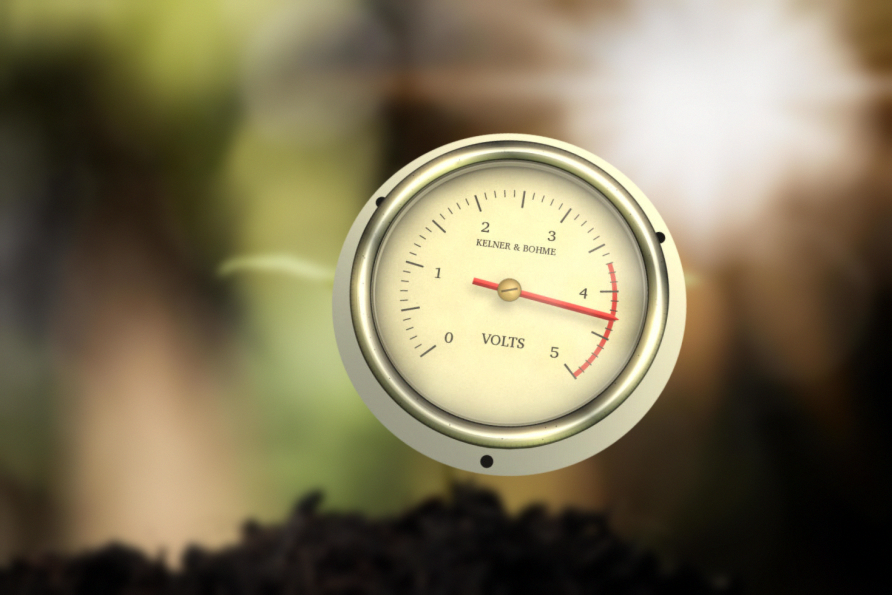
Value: 4.3
